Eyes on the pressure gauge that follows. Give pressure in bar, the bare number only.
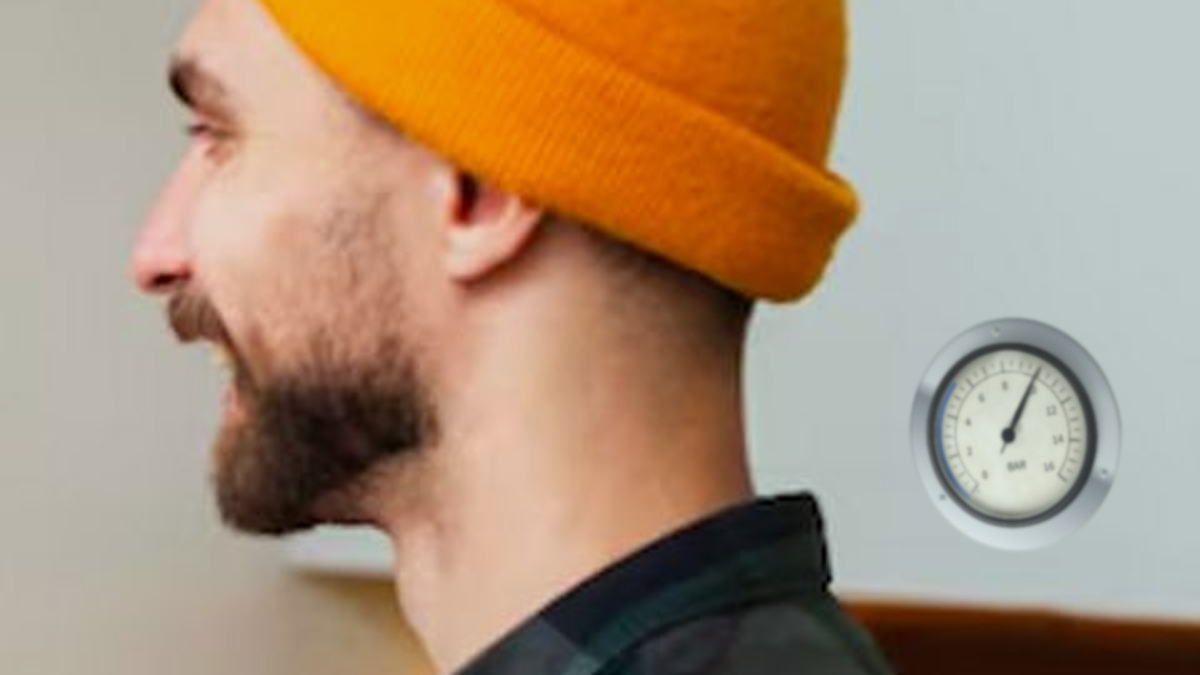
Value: 10
